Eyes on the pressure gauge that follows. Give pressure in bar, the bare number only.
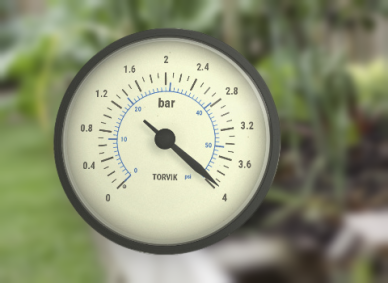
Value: 3.95
